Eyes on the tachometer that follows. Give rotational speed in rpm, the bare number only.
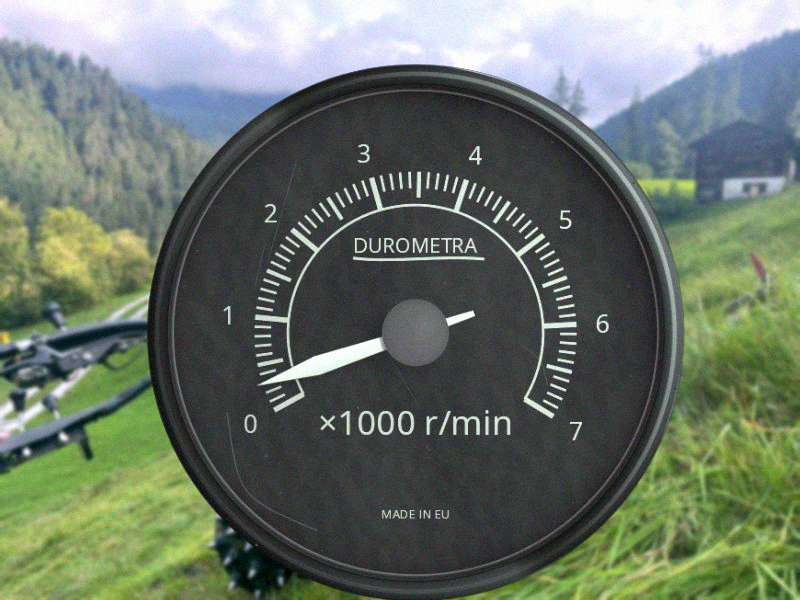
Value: 300
